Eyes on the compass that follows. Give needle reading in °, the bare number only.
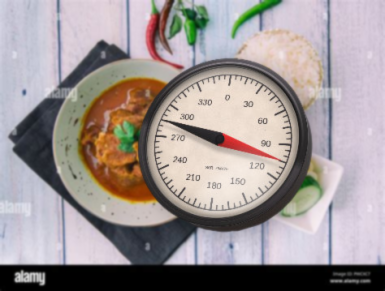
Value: 105
